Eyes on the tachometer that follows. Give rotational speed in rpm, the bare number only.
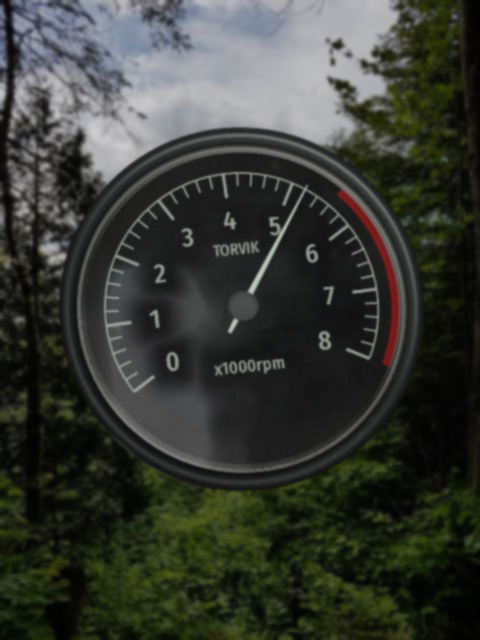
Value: 5200
